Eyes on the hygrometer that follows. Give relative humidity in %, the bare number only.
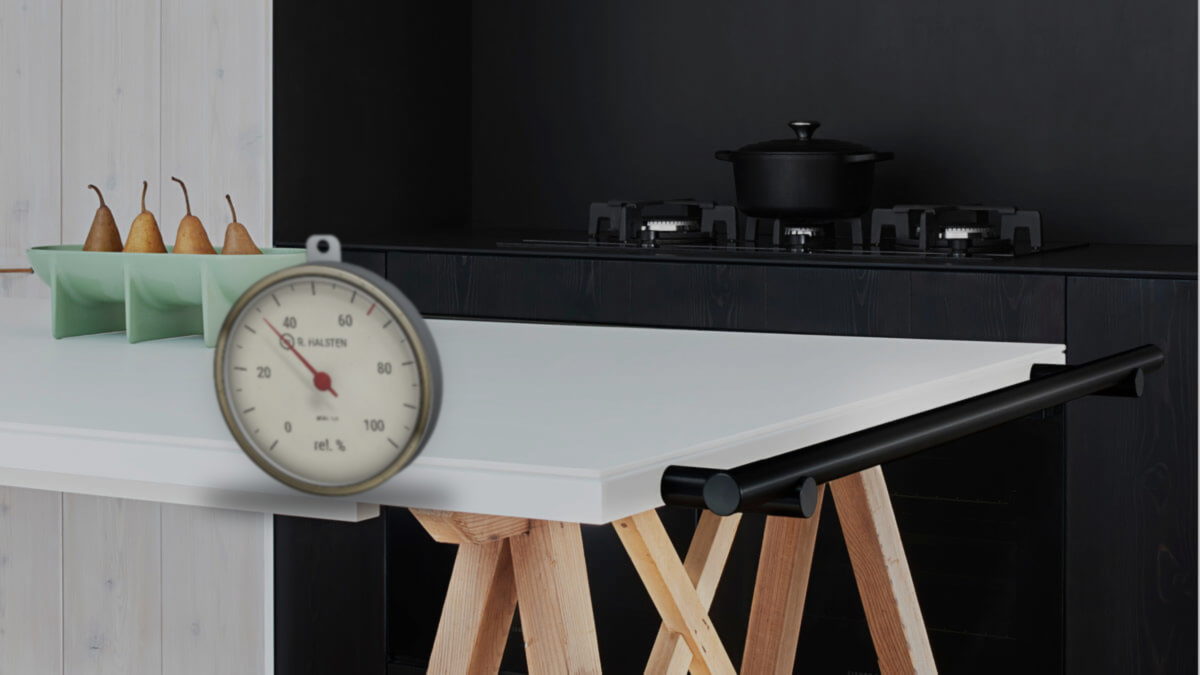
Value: 35
